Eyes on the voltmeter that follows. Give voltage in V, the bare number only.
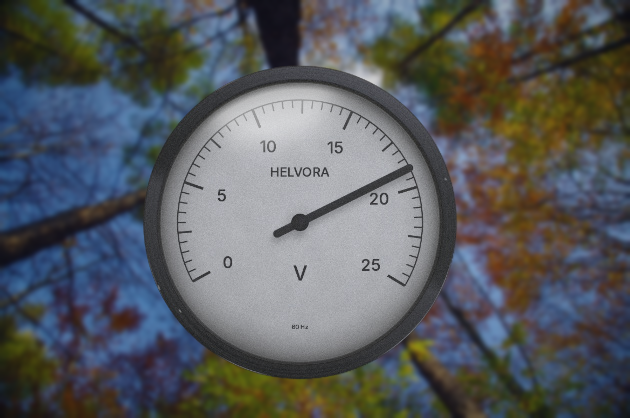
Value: 19
